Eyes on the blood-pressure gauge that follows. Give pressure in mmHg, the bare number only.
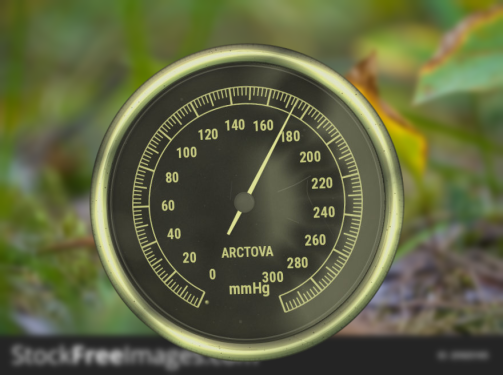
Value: 174
